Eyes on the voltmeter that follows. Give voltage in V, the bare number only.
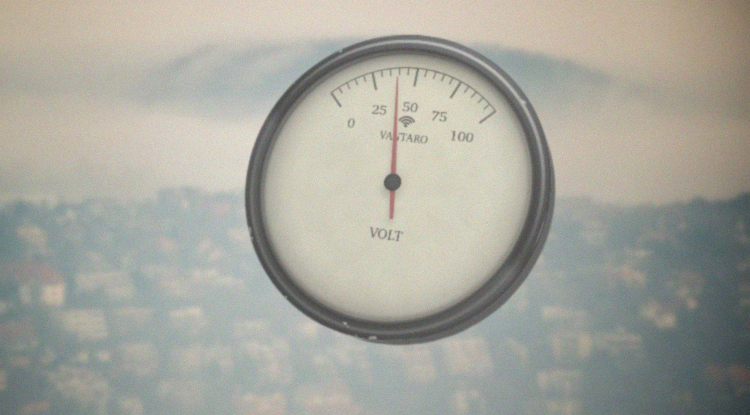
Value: 40
